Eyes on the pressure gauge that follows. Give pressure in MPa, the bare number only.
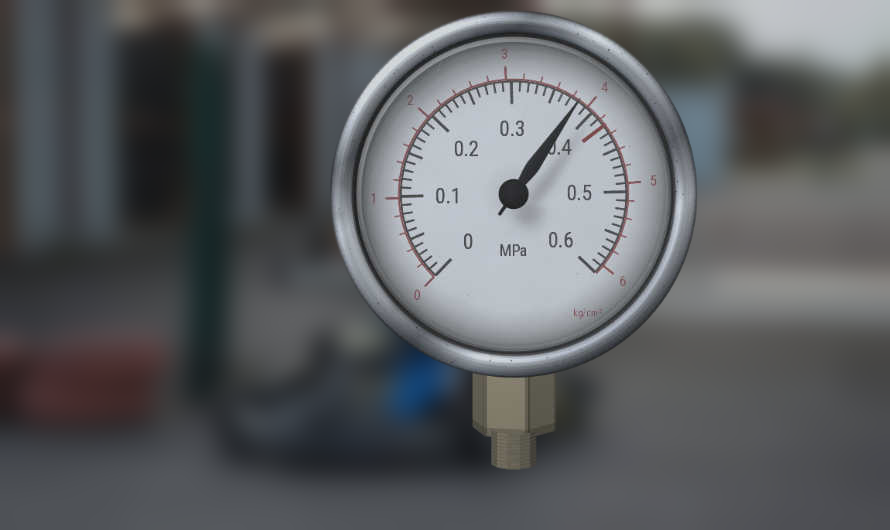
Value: 0.38
